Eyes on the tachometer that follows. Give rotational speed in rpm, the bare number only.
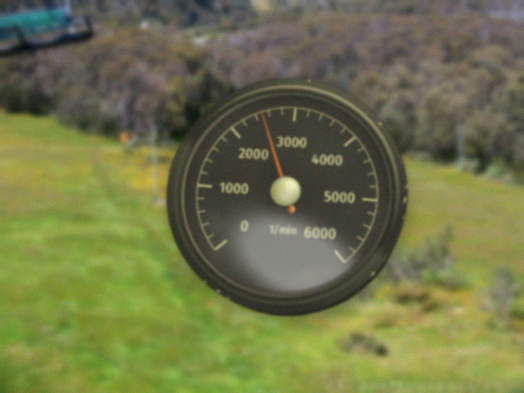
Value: 2500
